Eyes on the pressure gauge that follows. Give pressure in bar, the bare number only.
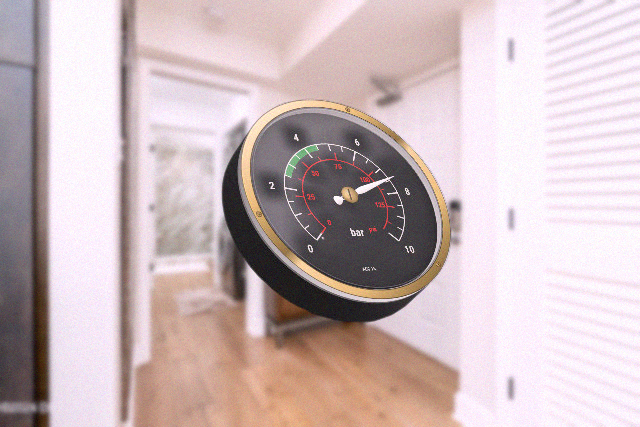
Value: 7.5
